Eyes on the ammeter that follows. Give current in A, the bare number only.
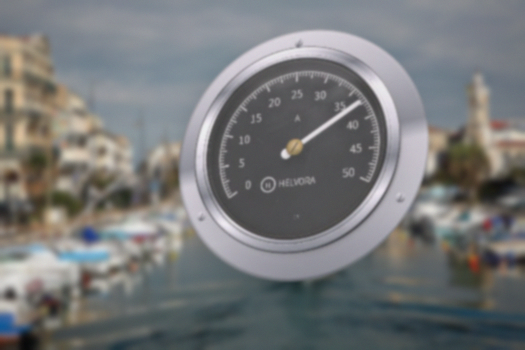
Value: 37.5
